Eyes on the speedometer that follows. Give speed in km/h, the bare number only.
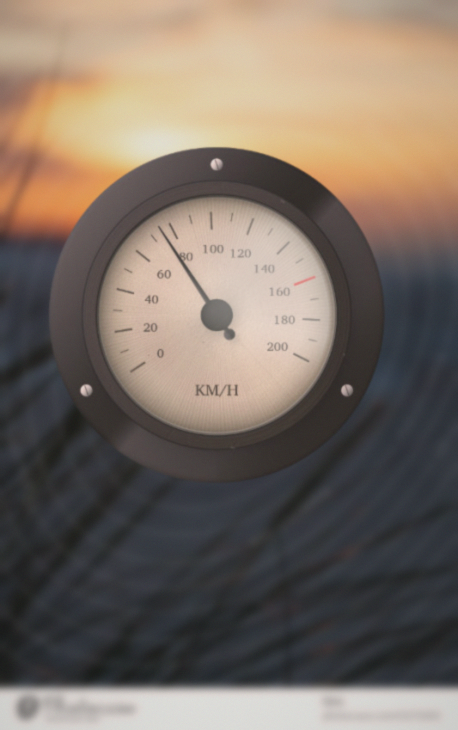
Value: 75
